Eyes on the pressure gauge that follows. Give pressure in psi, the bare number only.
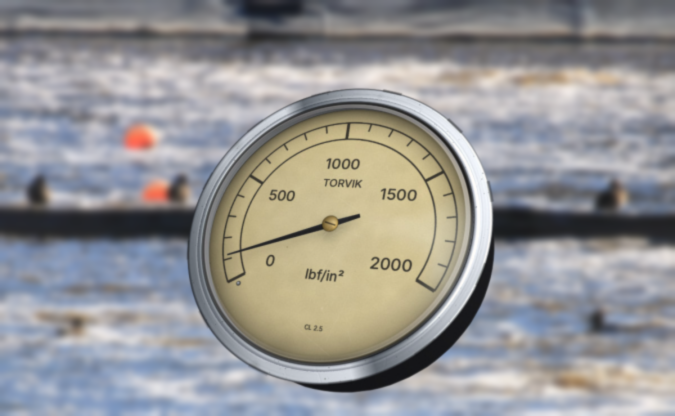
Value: 100
